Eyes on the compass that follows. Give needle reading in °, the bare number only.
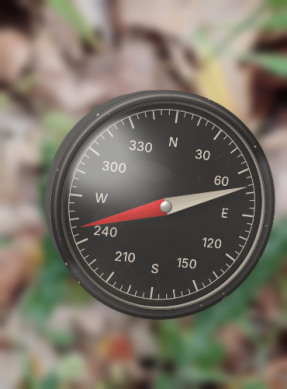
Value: 250
